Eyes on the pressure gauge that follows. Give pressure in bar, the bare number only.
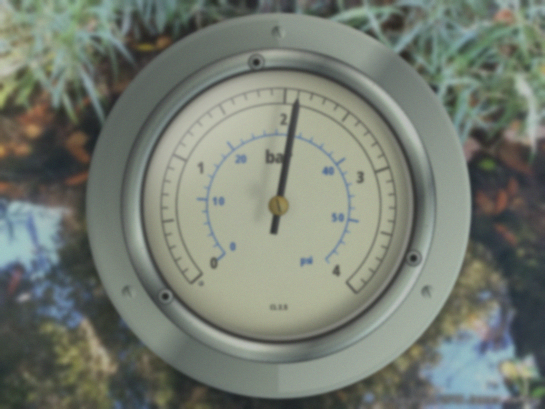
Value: 2.1
